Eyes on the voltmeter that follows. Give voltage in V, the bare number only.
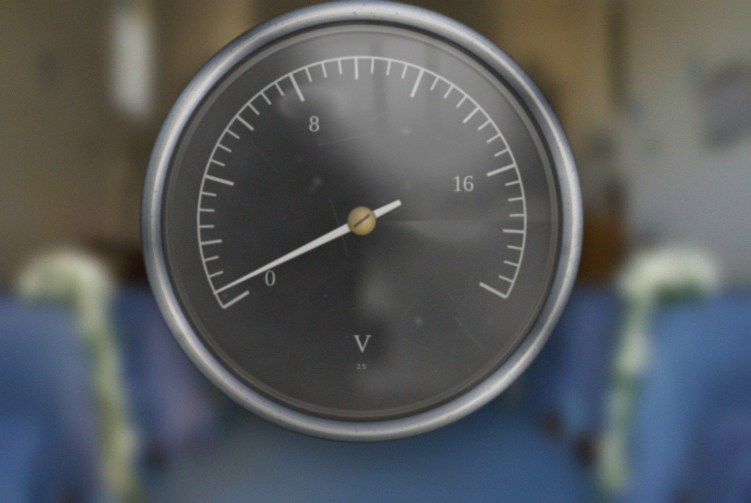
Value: 0.5
